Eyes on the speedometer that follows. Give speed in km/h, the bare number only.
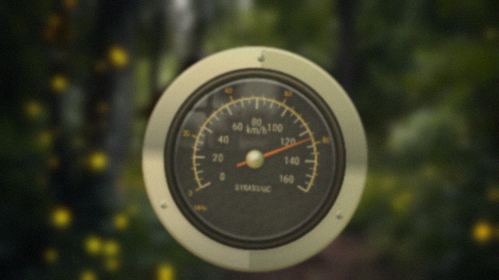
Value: 125
